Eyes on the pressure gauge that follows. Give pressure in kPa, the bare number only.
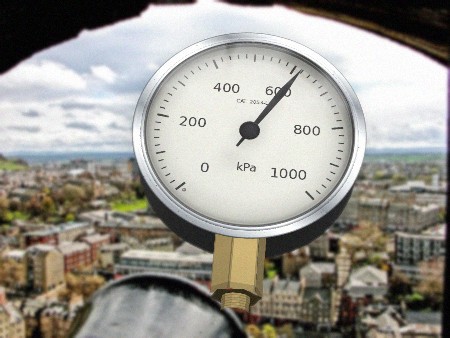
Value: 620
